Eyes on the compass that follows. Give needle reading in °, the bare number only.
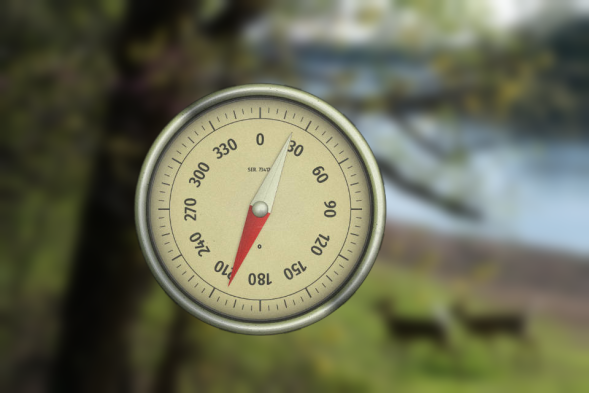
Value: 202.5
